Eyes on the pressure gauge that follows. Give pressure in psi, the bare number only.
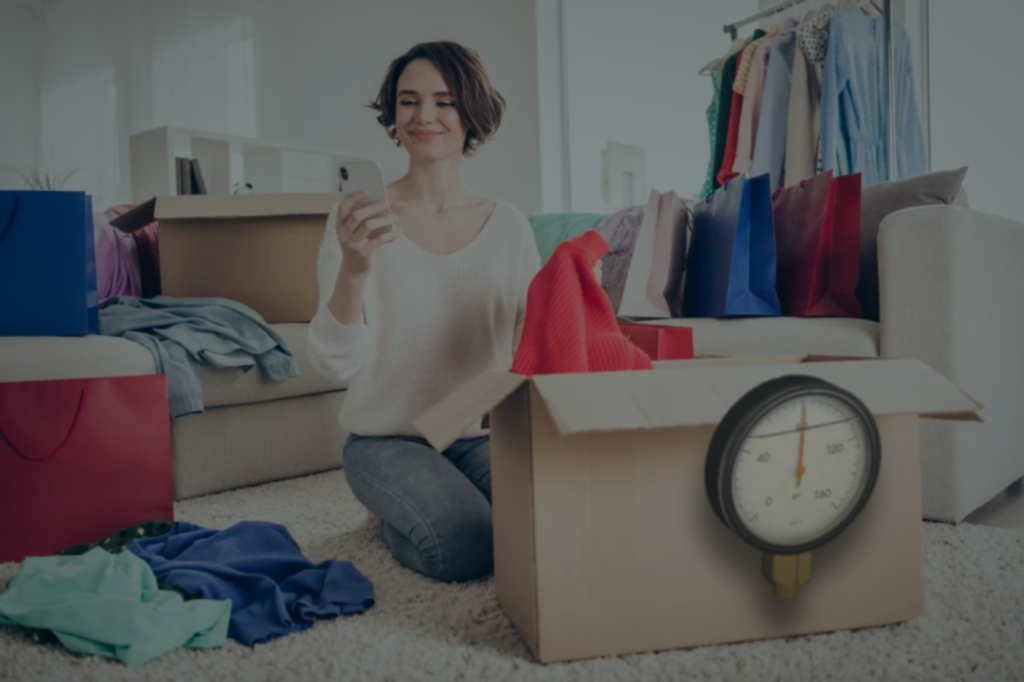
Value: 80
